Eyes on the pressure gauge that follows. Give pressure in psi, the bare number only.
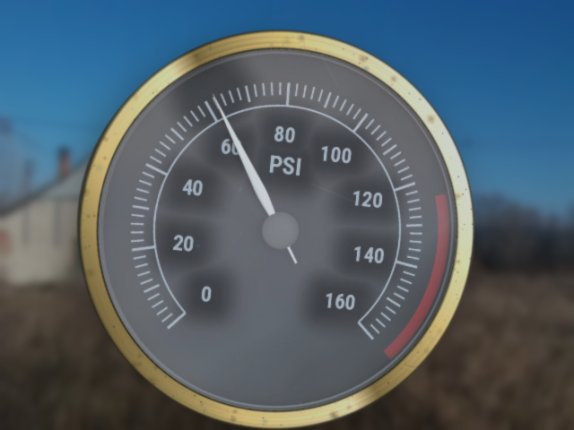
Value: 62
